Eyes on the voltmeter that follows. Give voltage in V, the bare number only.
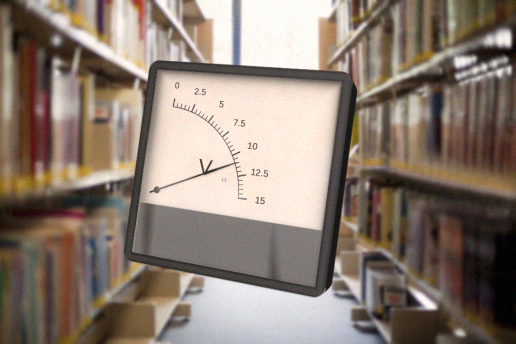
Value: 11
